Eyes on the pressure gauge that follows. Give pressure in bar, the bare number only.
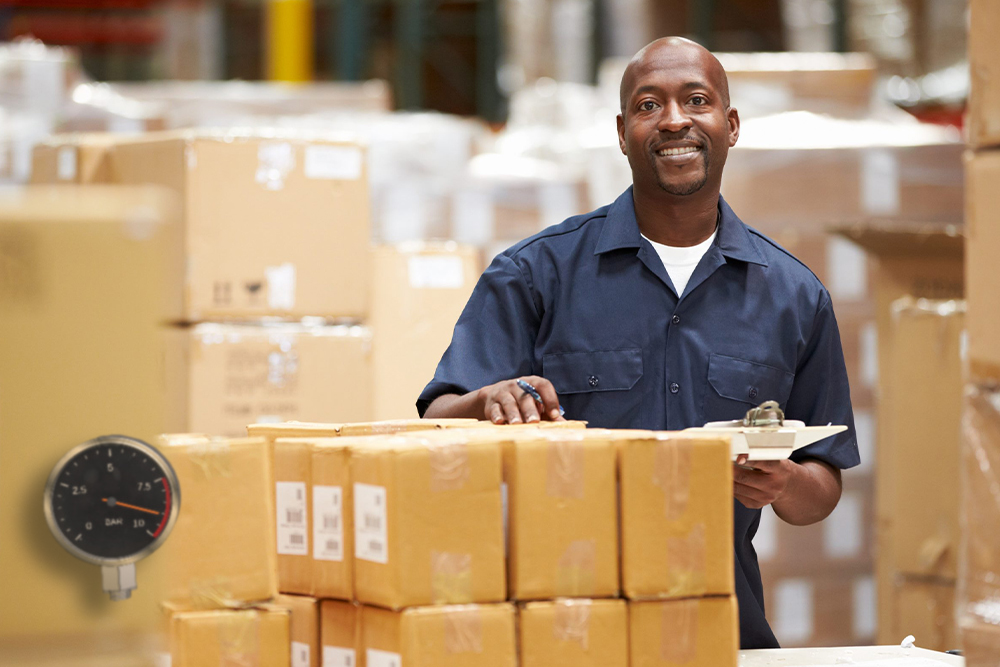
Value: 9
